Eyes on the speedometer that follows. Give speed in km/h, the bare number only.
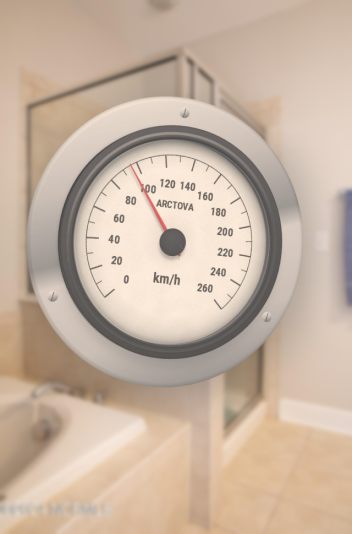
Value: 95
